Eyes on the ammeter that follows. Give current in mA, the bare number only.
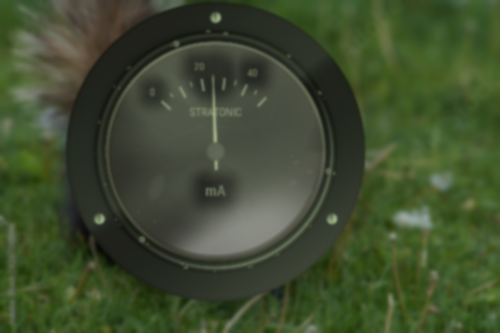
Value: 25
